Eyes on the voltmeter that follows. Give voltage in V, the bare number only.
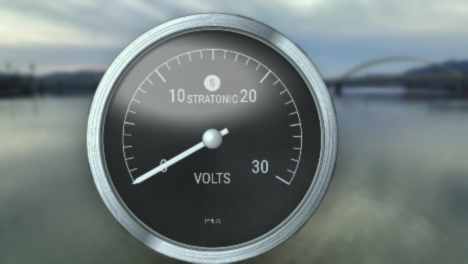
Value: 0
